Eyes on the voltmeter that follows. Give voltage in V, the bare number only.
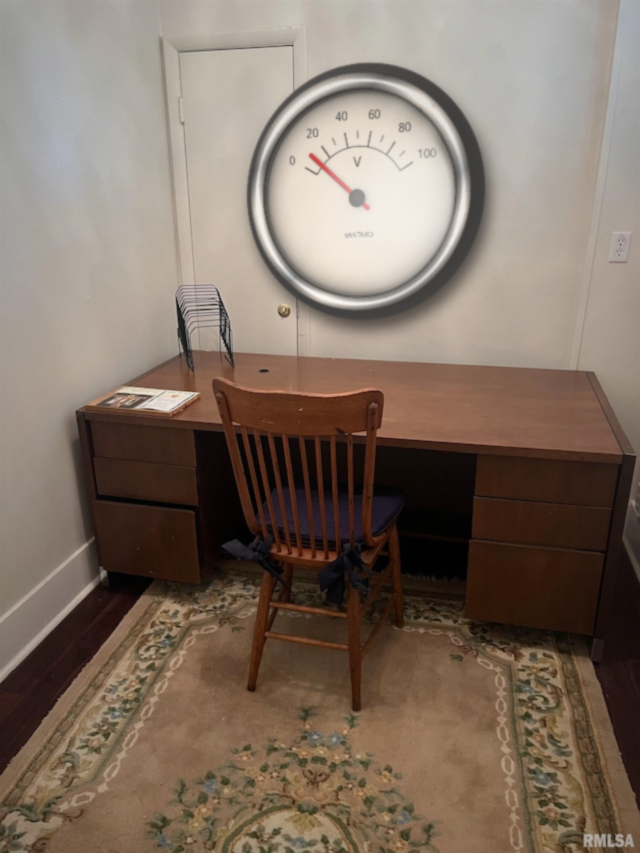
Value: 10
